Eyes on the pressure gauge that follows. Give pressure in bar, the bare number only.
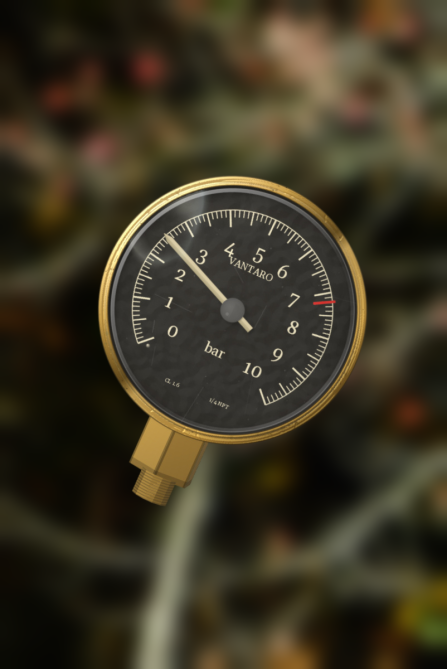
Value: 2.5
